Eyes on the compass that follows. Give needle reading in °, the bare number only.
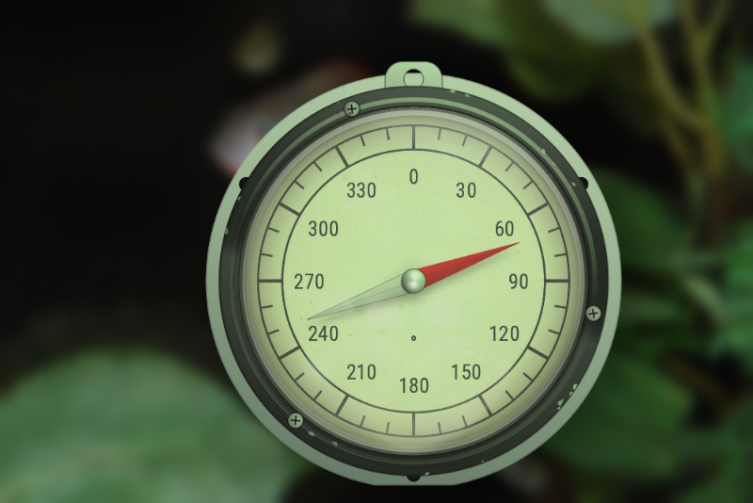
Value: 70
